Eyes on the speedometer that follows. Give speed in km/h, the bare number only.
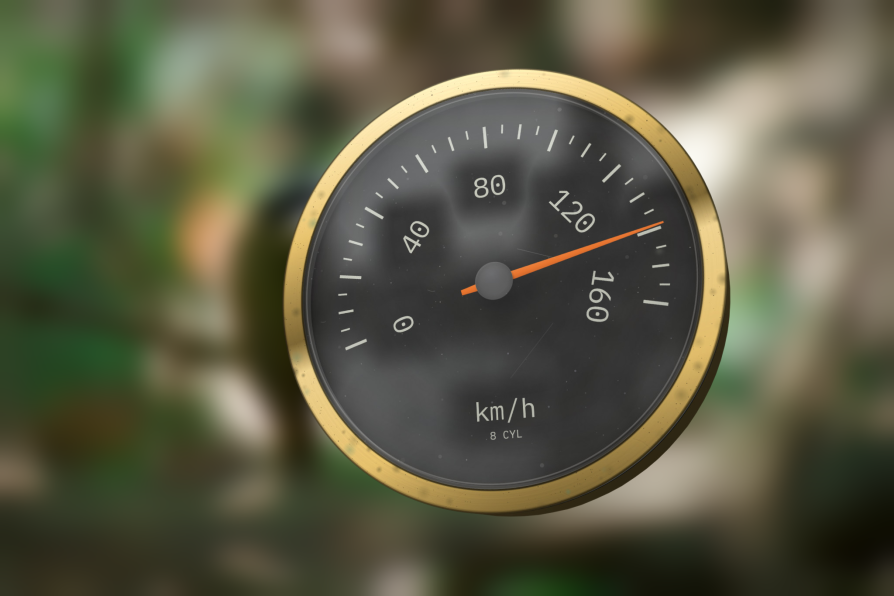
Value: 140
